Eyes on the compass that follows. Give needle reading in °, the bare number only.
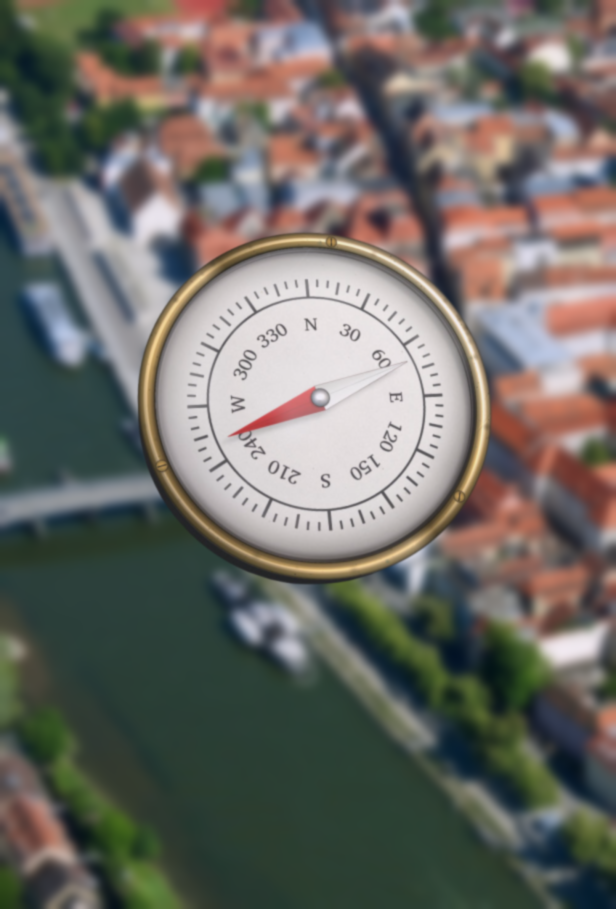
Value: 250
